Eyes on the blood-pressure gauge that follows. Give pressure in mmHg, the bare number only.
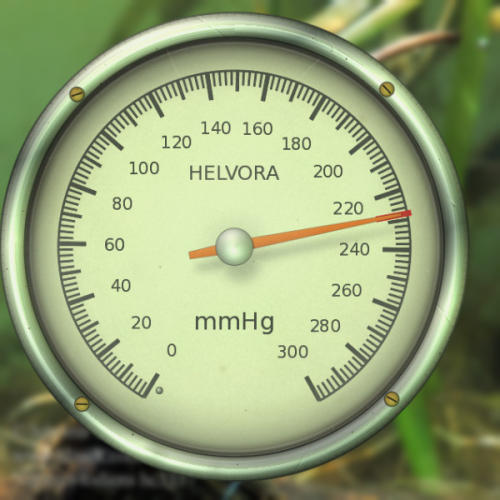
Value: 228
